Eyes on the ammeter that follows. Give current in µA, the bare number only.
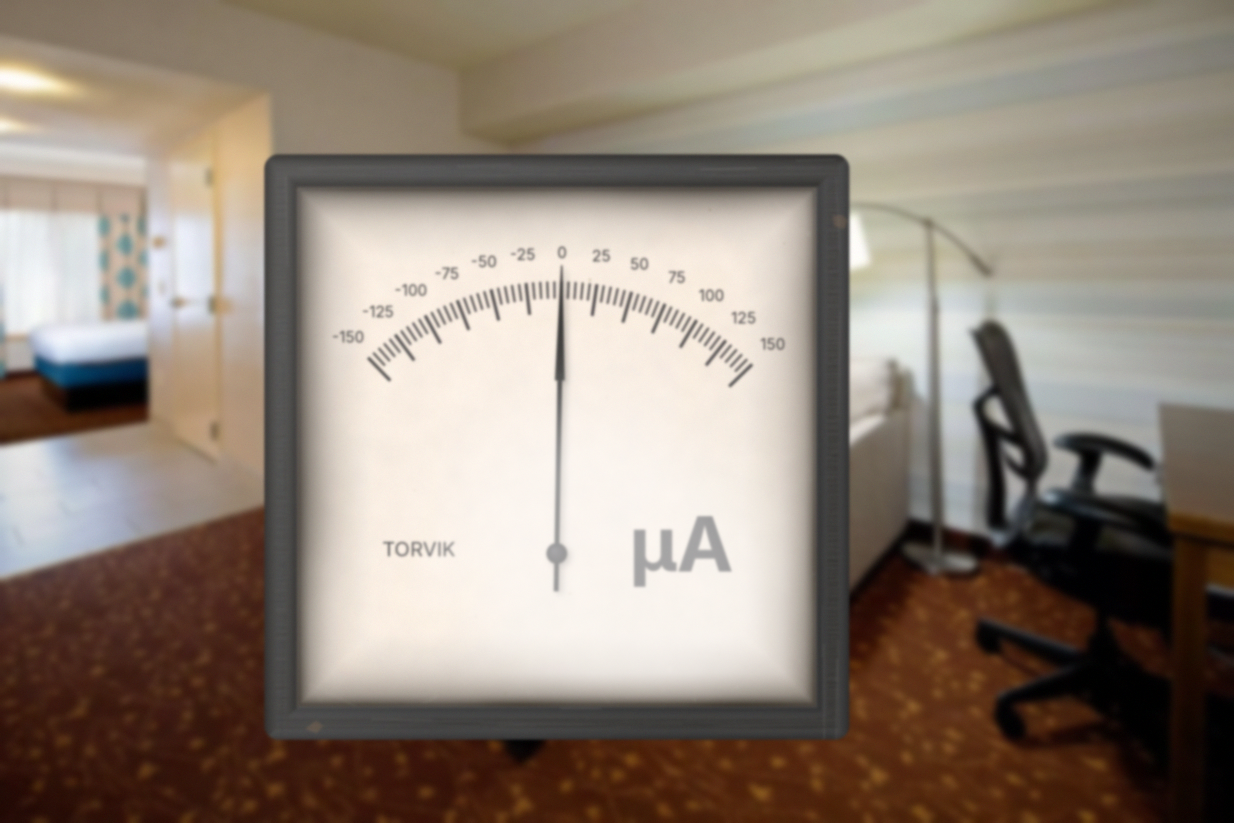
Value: 0
